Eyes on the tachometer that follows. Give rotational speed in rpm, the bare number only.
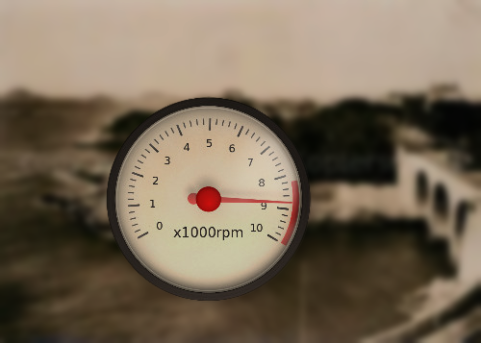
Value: 8800
